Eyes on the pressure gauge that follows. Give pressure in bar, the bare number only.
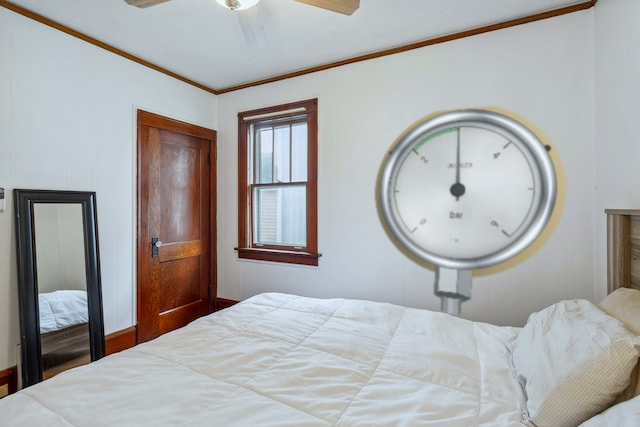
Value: 3
